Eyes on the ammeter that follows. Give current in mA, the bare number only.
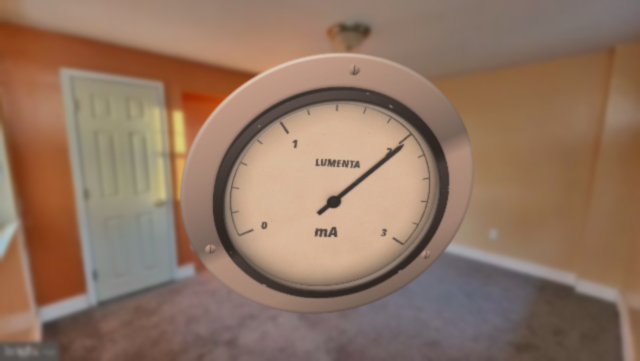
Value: 2
